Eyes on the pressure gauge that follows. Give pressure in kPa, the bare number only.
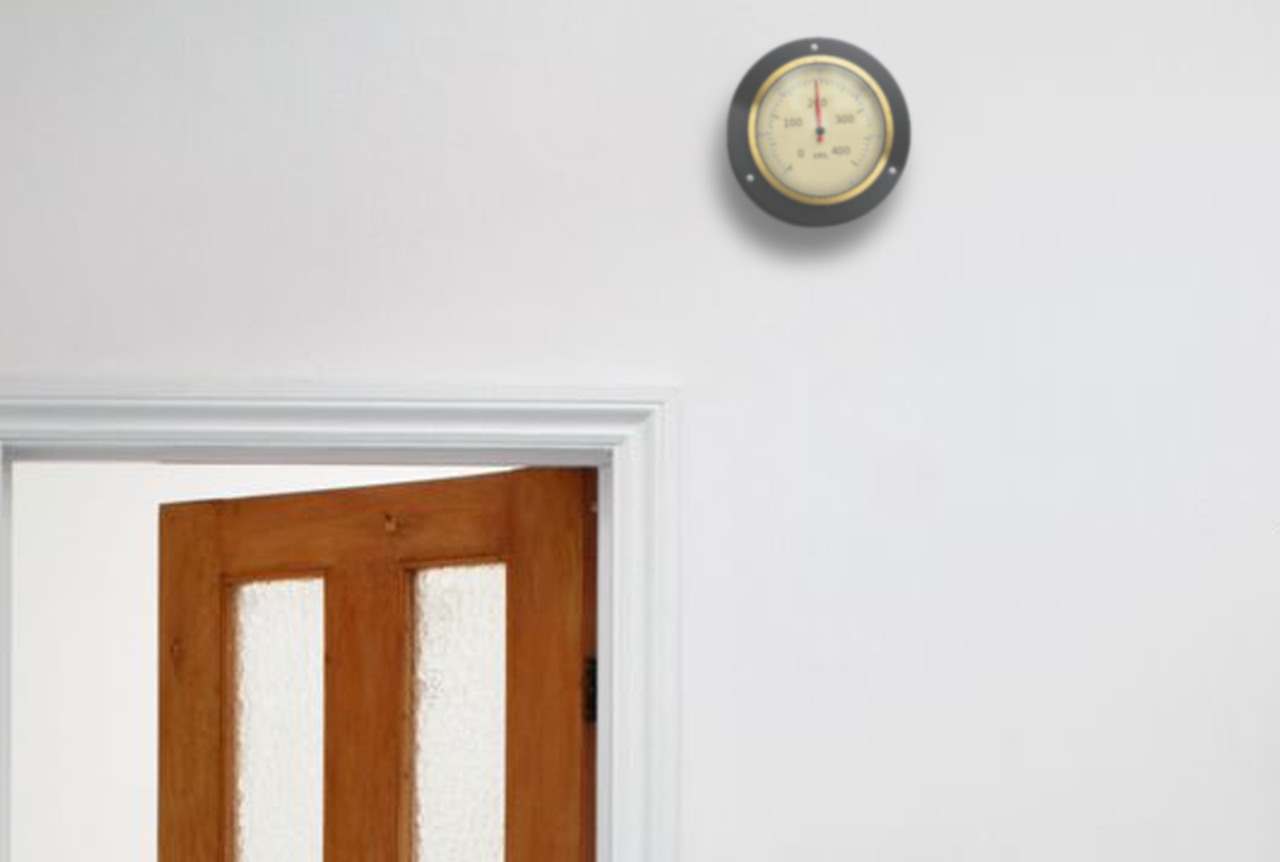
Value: 200
